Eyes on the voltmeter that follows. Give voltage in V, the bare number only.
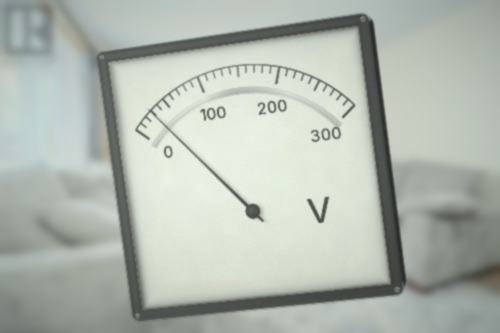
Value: 30
